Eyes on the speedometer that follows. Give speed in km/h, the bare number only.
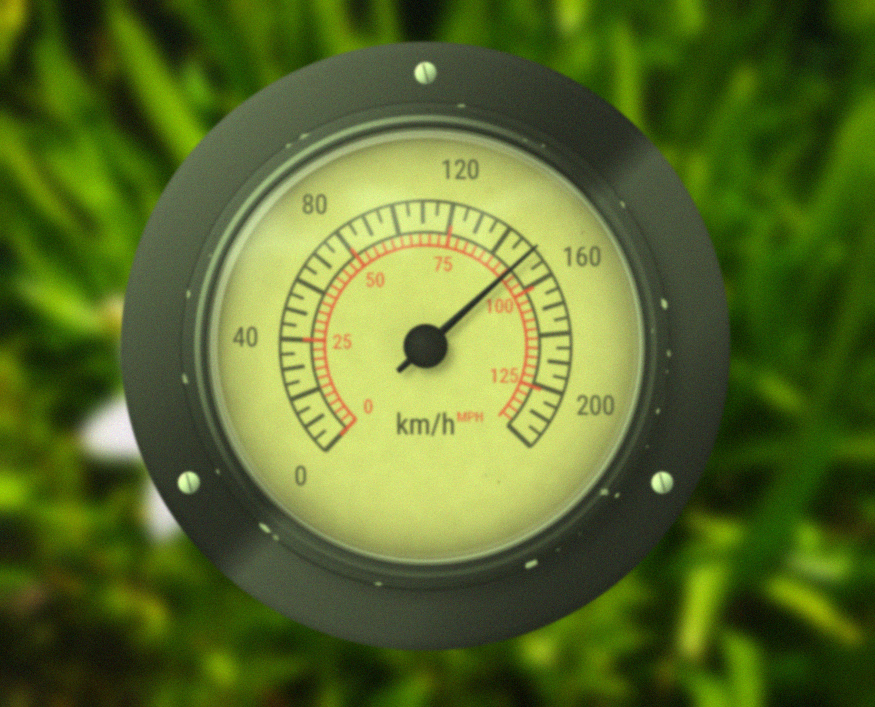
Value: 150
